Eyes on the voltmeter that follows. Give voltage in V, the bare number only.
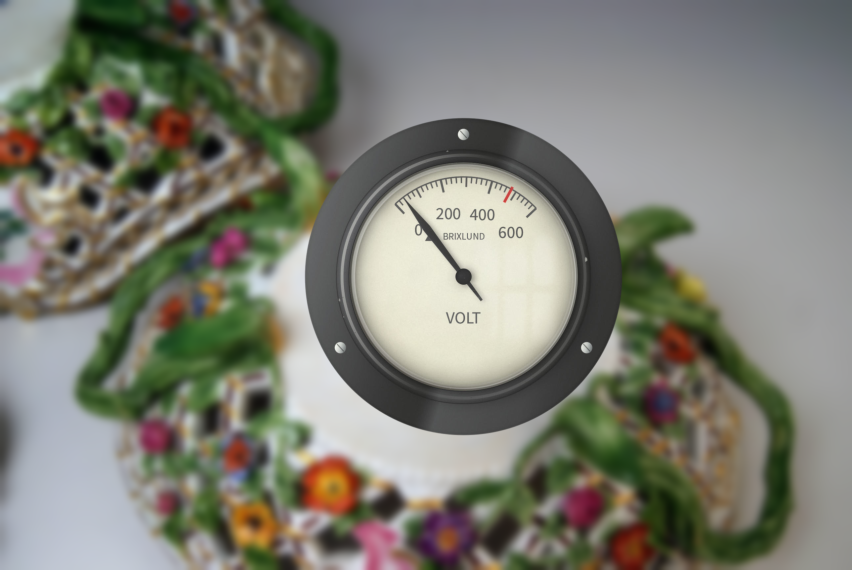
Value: 40
